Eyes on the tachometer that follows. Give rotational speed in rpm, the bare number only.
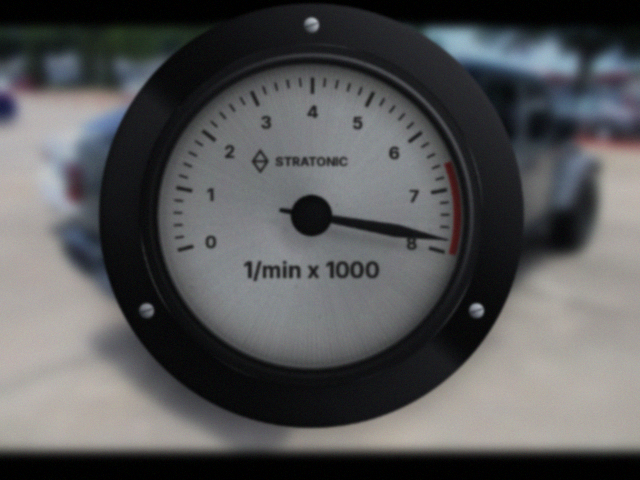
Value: 7800
